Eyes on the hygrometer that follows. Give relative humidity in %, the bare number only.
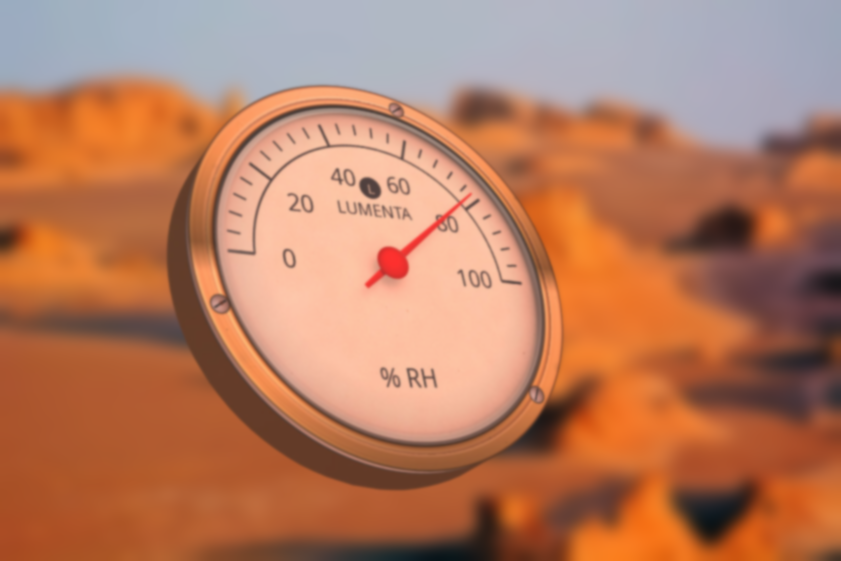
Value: 78
